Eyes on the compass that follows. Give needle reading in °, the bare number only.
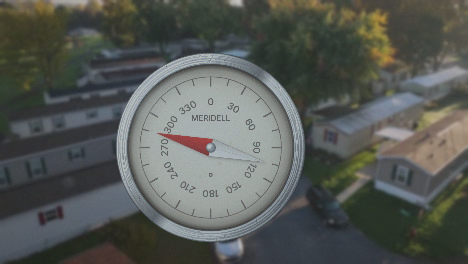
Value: 285
